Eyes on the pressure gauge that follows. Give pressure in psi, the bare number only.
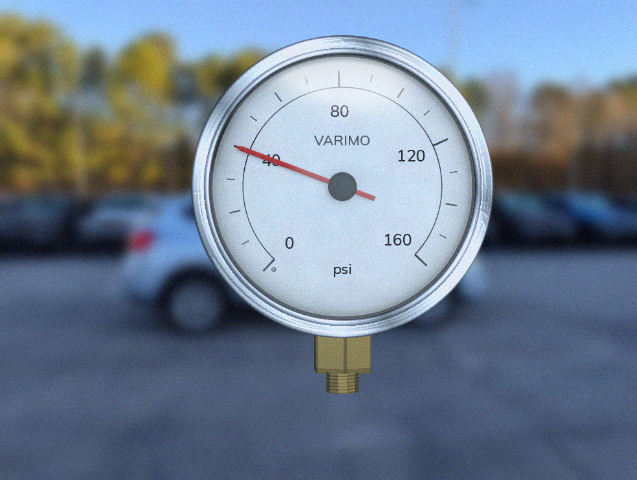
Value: 40
